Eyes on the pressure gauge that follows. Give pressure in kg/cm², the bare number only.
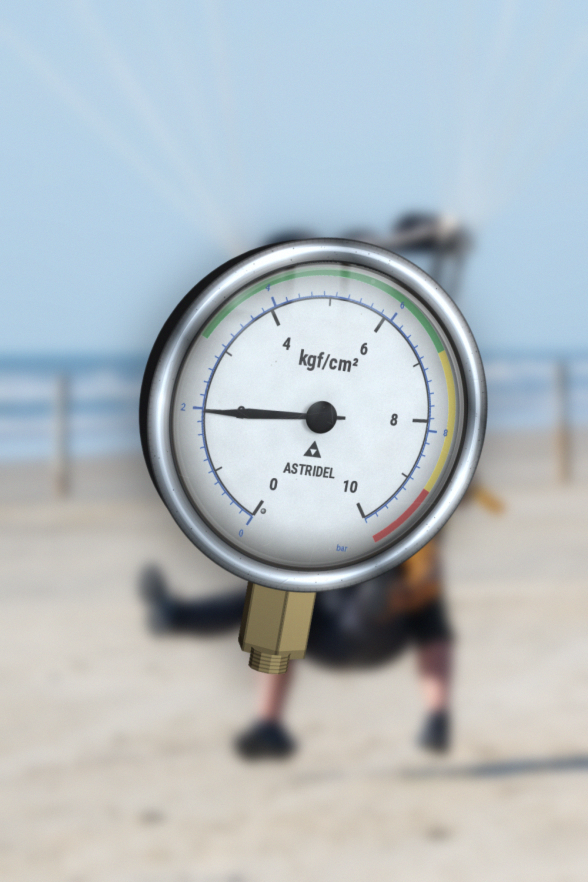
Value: 2
